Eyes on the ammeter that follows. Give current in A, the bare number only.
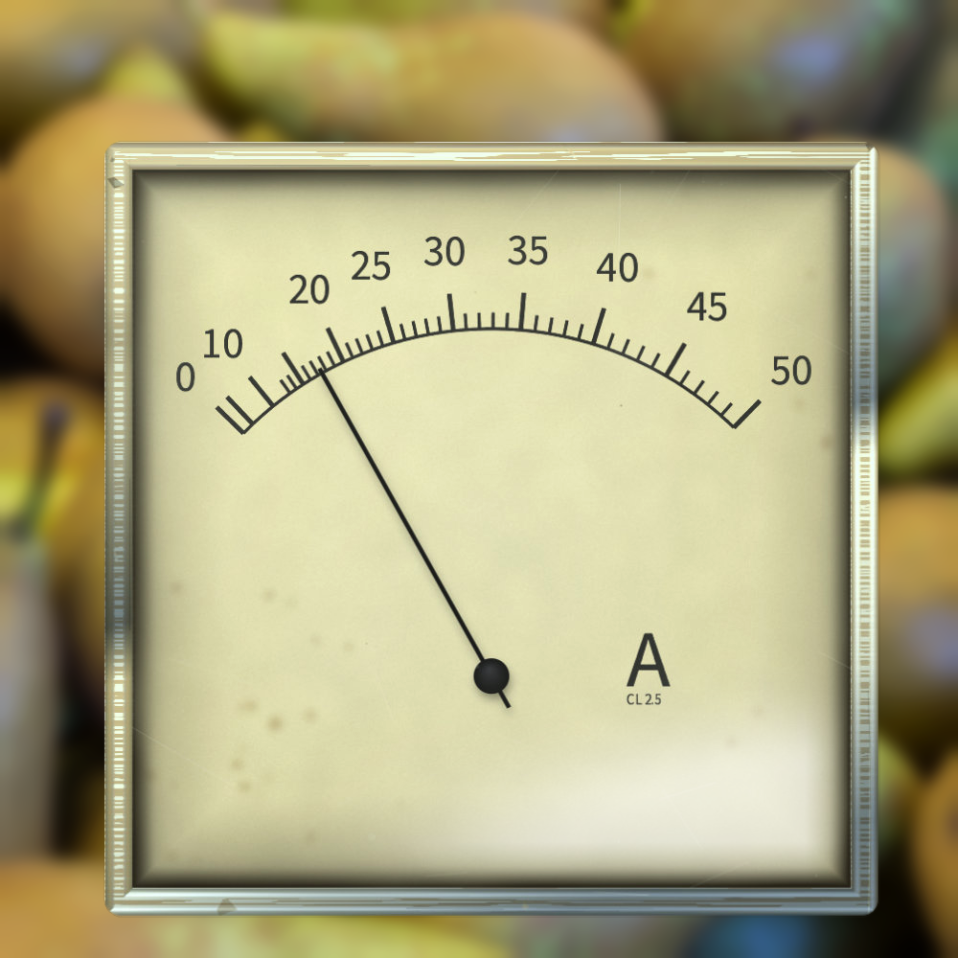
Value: 17.5
